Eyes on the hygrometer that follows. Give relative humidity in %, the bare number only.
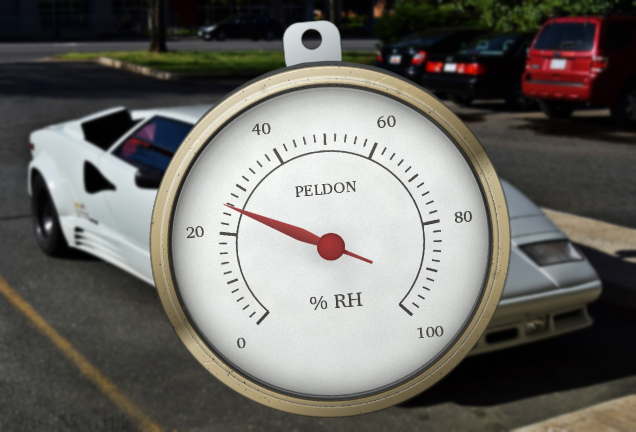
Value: 26
